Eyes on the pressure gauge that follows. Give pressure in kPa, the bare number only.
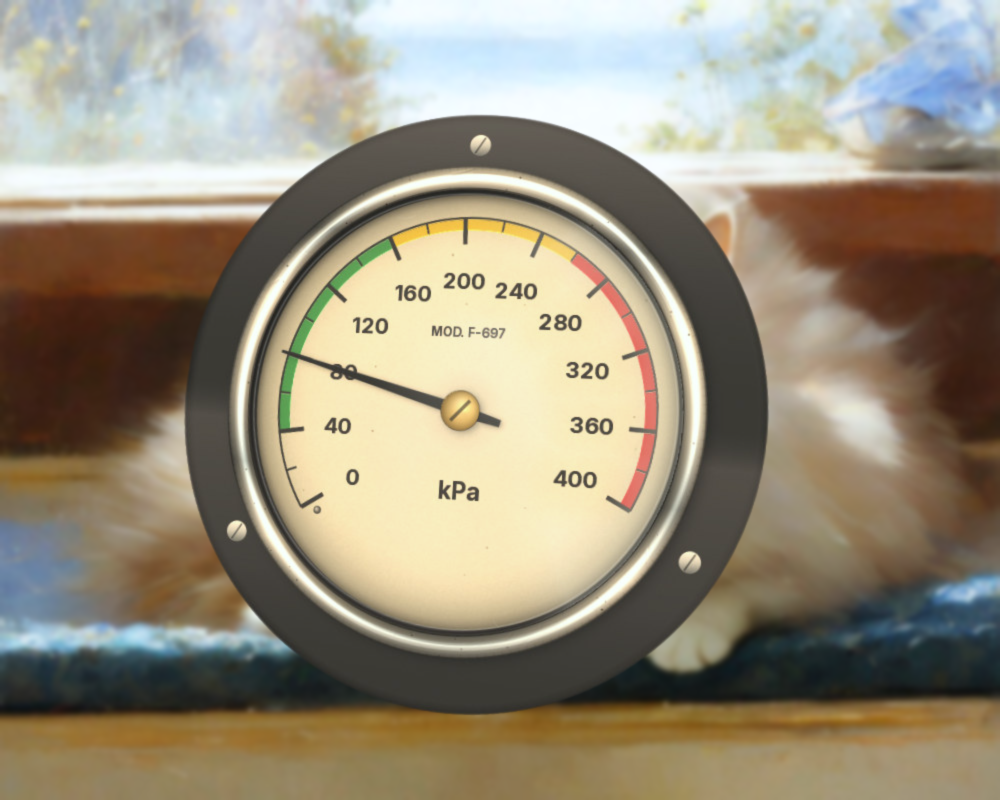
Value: 80
